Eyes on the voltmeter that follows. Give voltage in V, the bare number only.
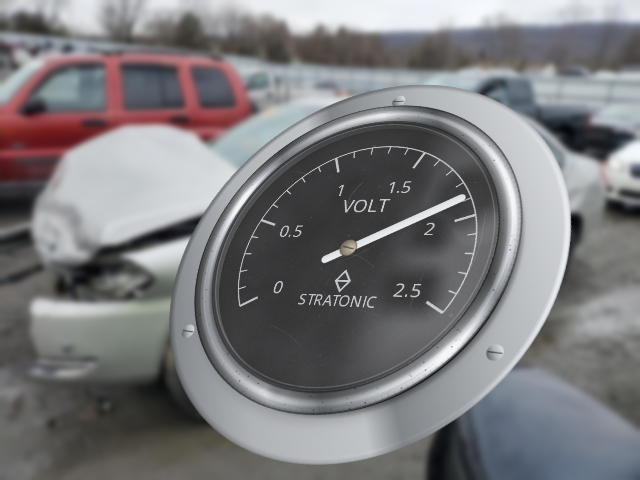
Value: 1.9
